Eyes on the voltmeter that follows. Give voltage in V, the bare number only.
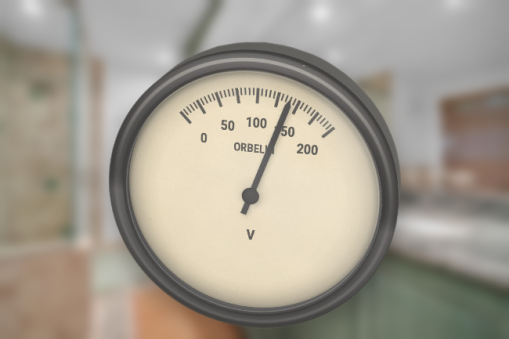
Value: 140
